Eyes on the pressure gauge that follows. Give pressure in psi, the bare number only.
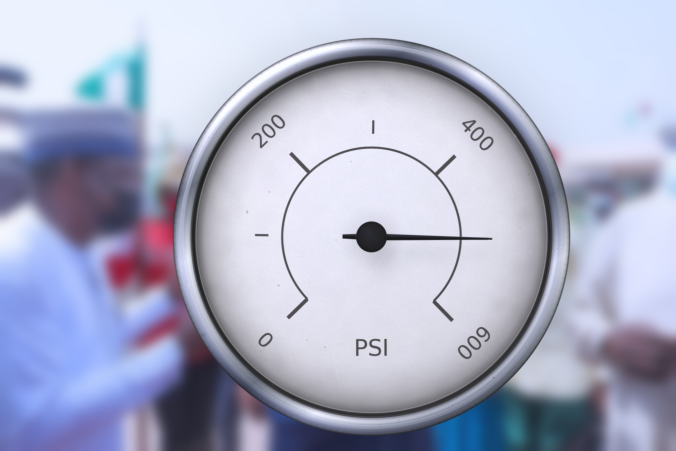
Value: 500
